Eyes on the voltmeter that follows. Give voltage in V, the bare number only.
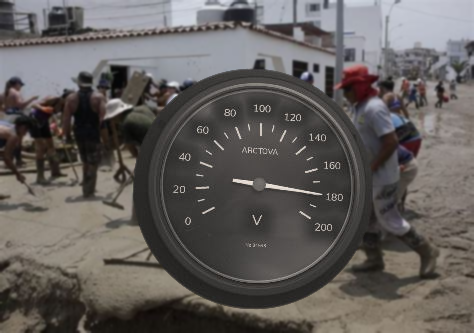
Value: 180
